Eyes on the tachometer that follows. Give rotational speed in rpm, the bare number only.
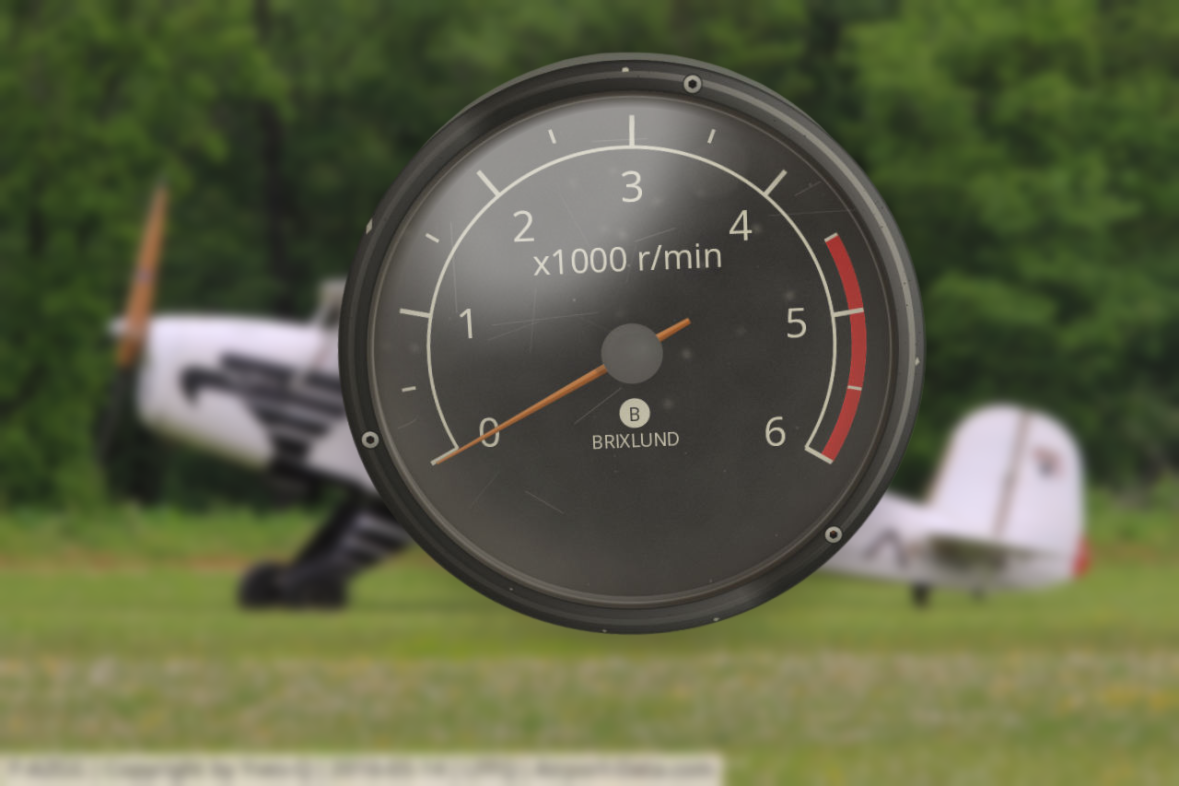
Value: 0
